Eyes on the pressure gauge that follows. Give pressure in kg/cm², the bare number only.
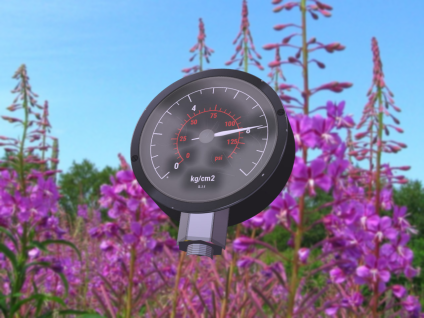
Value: 8
